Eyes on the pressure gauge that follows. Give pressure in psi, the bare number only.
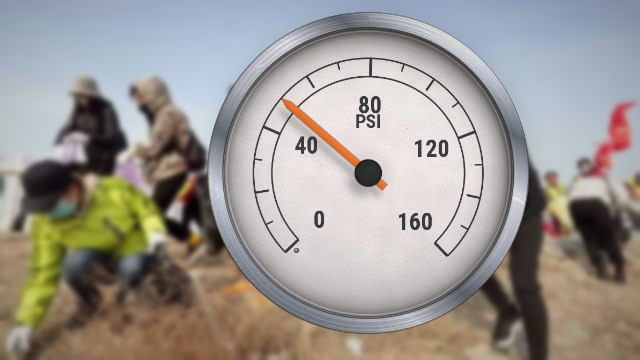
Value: 50
